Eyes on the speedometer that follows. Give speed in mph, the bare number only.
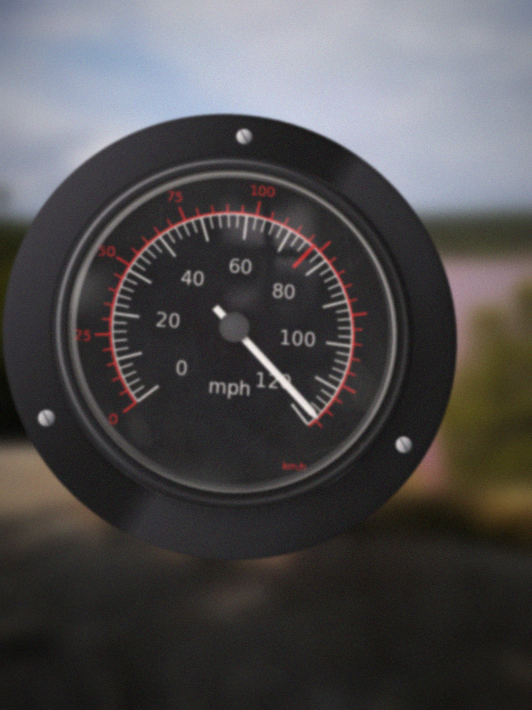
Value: 118
